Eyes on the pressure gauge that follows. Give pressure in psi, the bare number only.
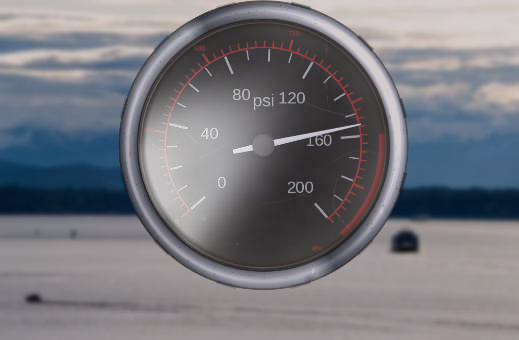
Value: 155
